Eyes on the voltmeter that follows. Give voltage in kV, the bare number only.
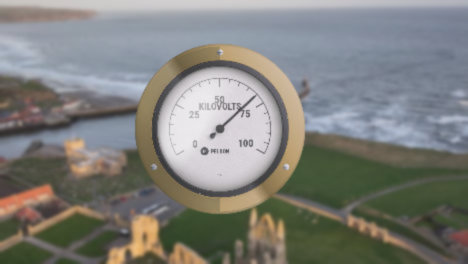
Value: 70
